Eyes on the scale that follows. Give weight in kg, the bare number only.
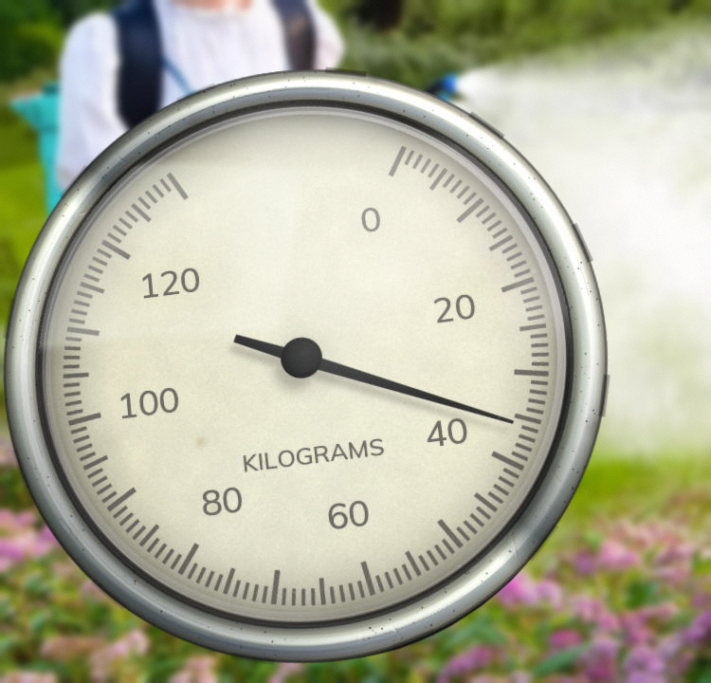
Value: 36
